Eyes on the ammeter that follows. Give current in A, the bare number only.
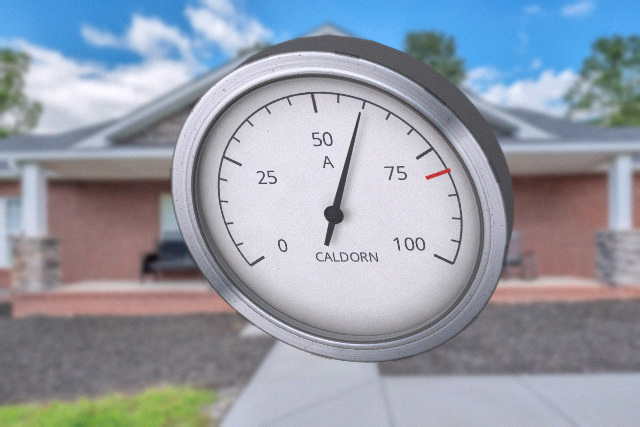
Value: 60
